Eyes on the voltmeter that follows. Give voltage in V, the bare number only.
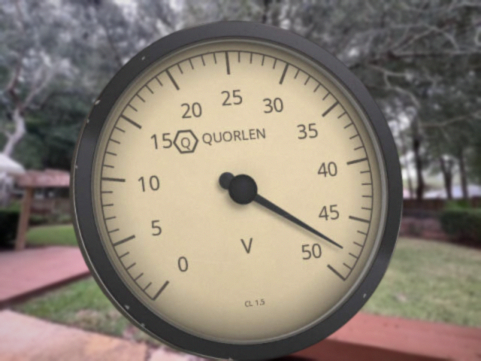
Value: 48
